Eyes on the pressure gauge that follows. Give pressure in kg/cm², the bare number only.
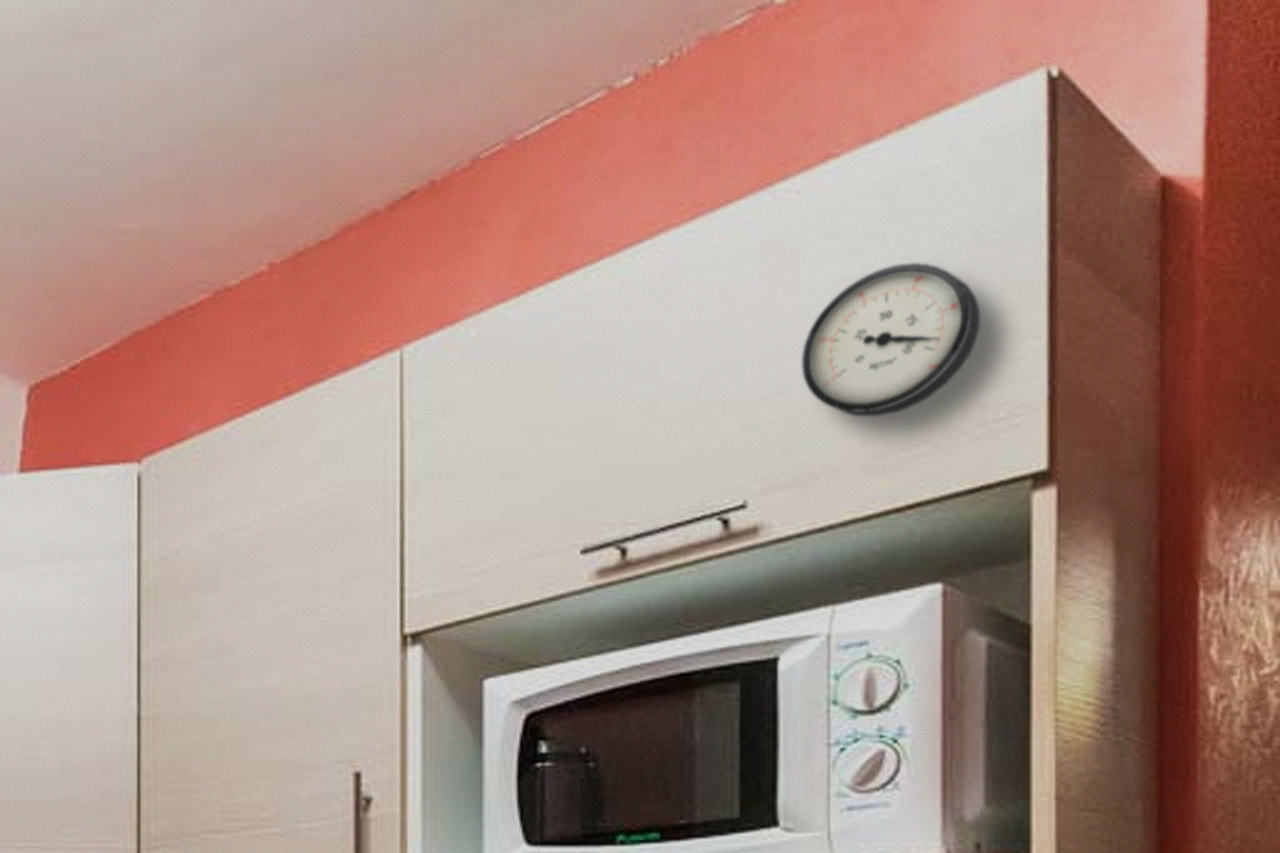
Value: 95
